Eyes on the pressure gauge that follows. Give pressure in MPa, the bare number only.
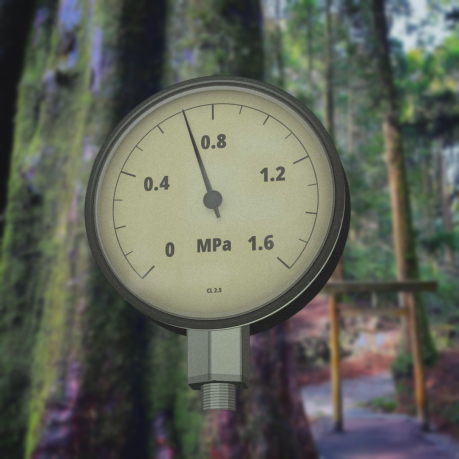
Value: 0.7
